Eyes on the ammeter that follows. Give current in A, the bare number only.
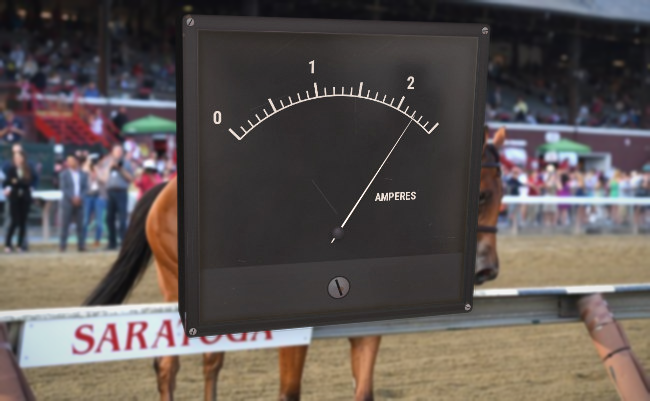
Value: 2.2
